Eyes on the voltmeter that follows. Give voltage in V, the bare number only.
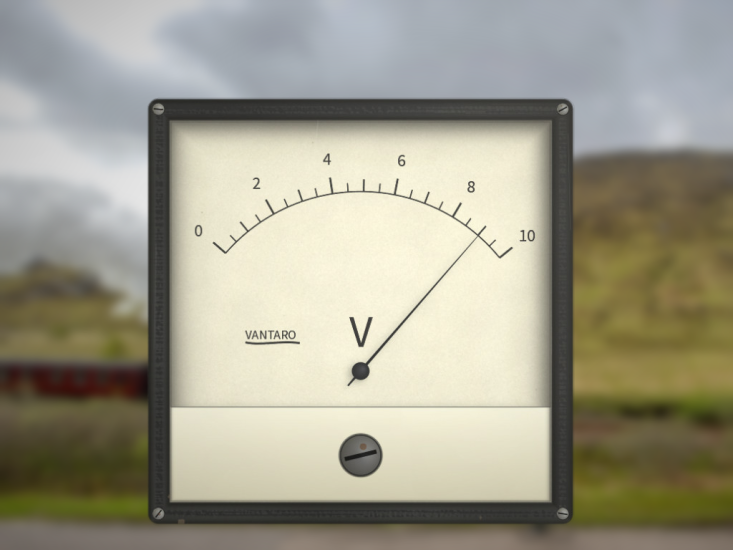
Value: 9
